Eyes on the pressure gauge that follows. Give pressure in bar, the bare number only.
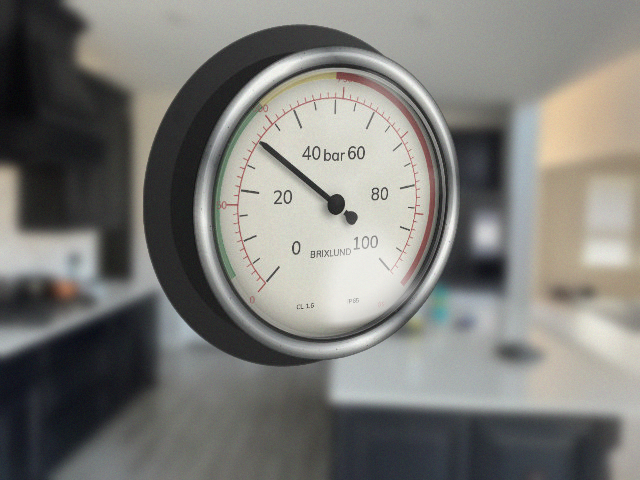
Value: 30
